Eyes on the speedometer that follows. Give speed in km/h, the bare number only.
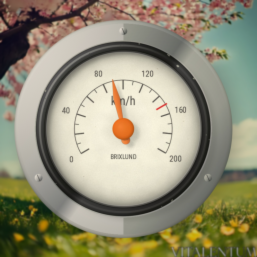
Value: 90
